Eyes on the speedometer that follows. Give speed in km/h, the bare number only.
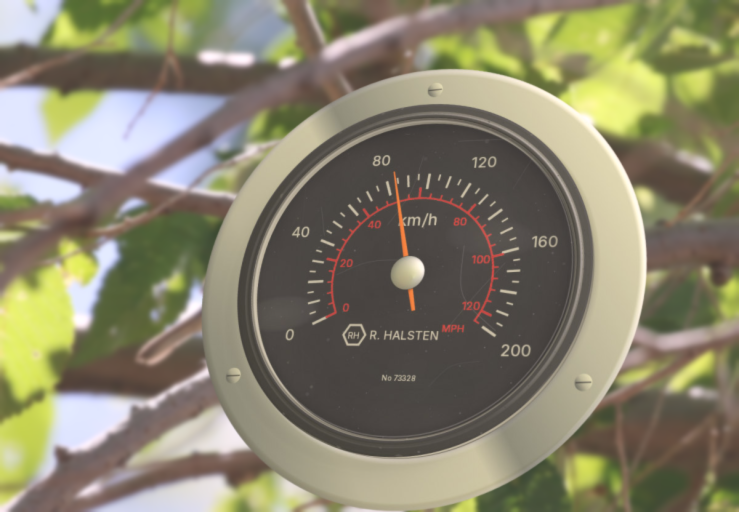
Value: 85
